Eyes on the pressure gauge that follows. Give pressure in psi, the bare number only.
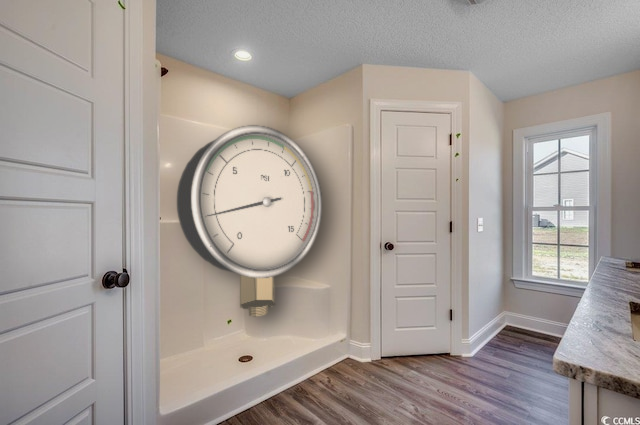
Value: 2
